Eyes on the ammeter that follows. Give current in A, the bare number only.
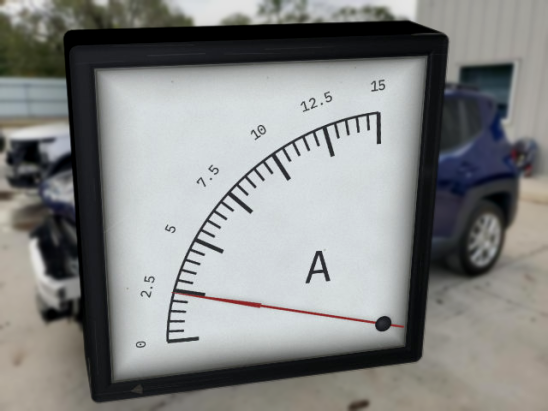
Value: 2.5
